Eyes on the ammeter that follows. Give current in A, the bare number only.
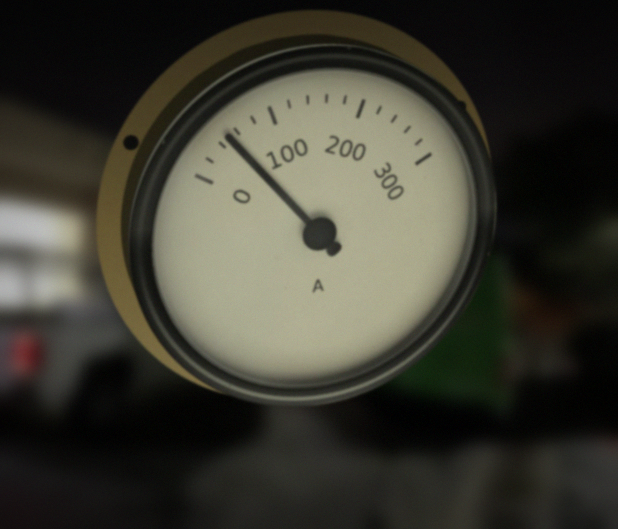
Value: 50
